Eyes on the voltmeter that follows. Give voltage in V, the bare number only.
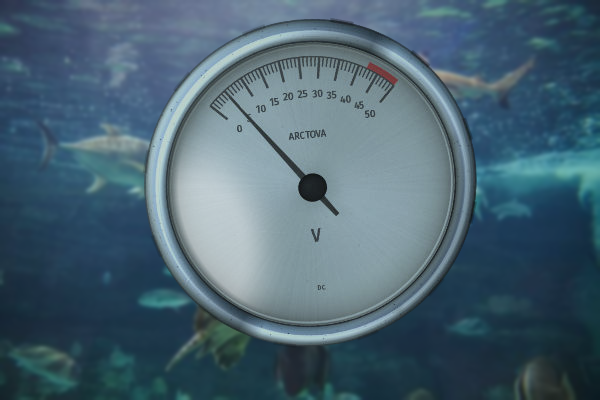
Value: 5
